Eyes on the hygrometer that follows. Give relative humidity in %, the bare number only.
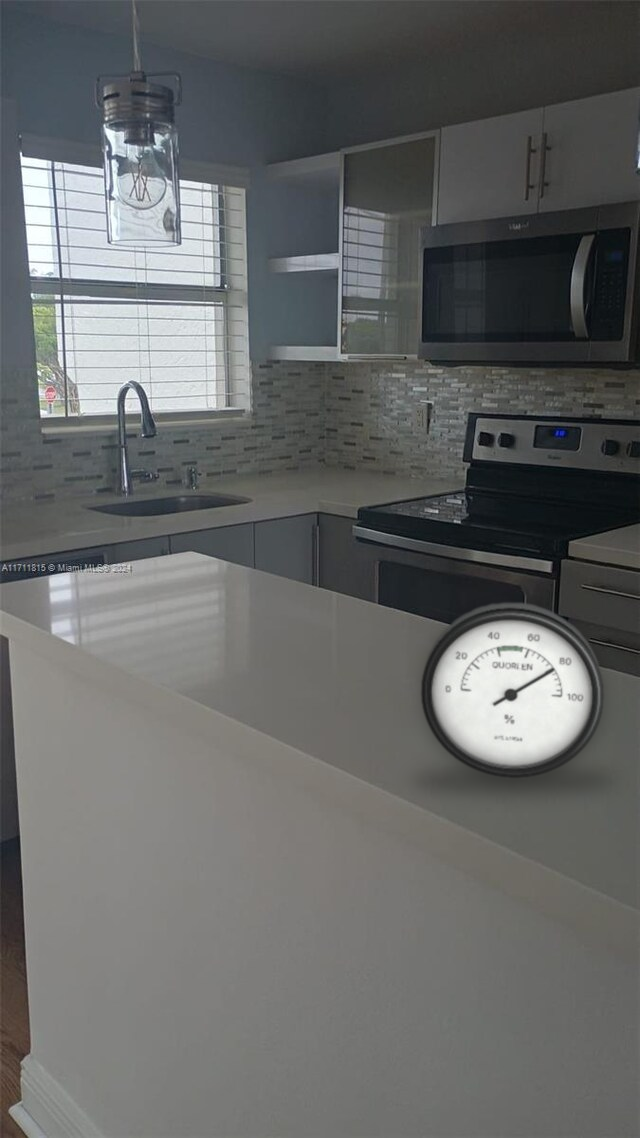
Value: 80
